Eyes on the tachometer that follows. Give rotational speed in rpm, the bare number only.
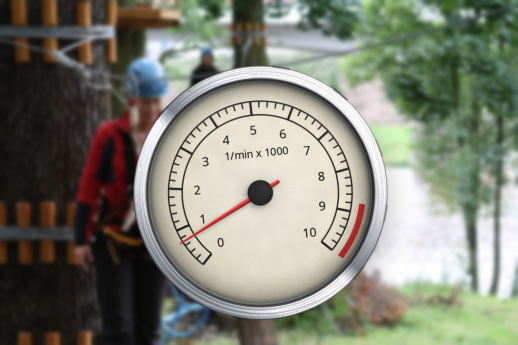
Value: 700
